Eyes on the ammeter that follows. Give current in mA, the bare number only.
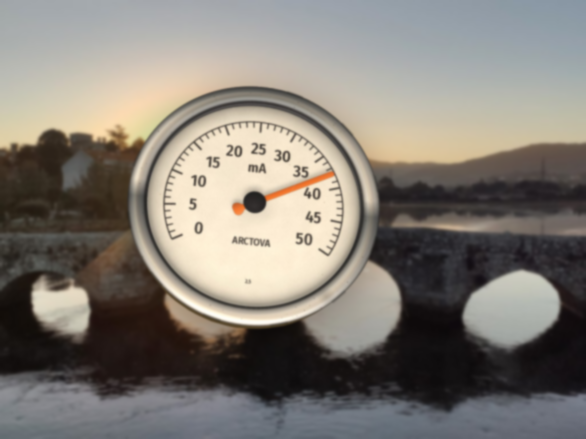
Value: 38
